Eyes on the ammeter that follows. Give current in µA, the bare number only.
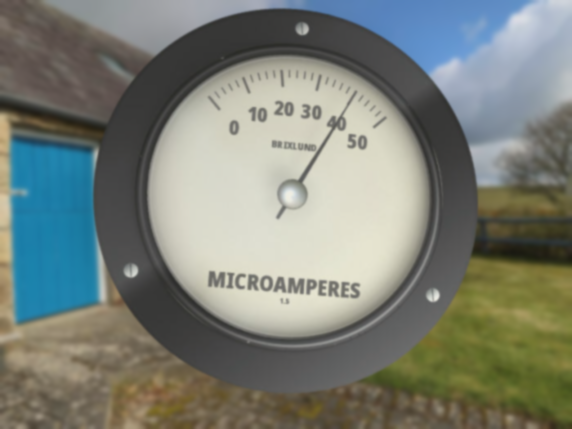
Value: 40
